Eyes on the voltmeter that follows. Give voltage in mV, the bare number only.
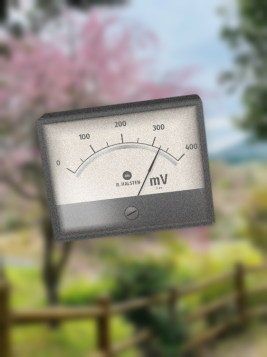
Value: 325
